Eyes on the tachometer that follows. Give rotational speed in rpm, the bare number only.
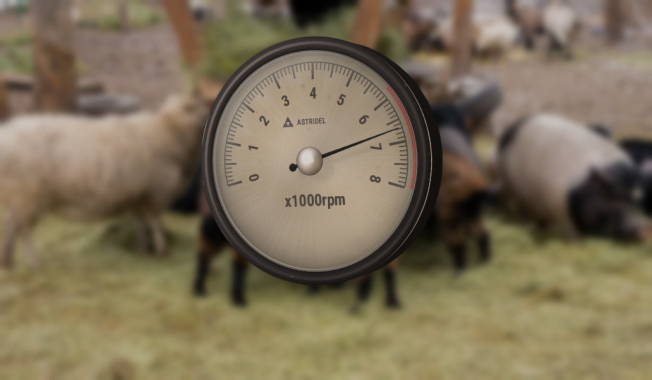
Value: 6700
